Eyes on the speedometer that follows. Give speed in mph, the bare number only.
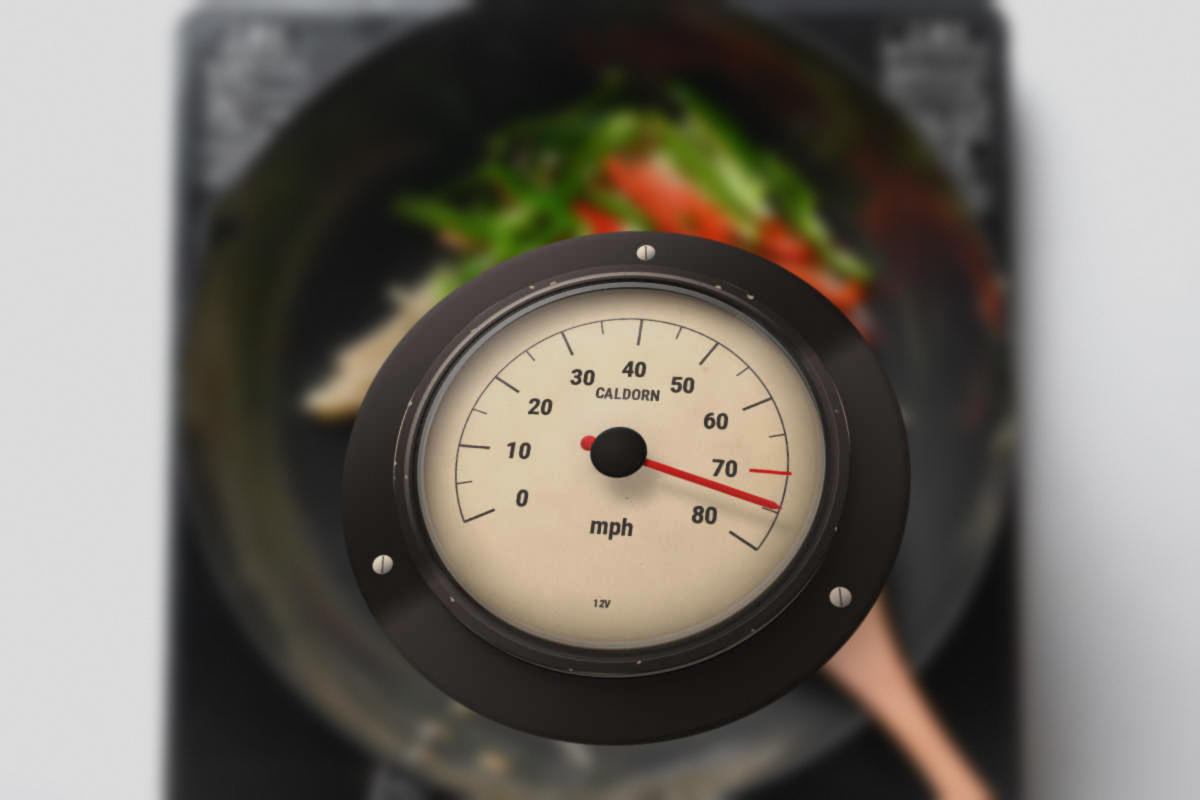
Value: 75
